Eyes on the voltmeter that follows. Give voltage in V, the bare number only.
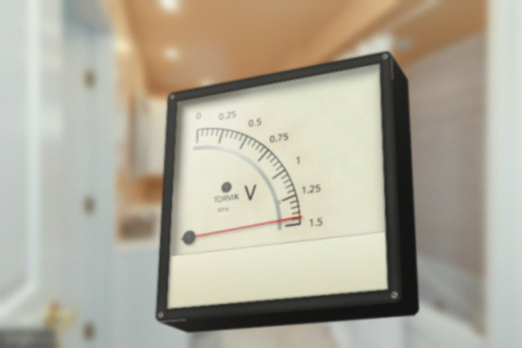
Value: 1.45
